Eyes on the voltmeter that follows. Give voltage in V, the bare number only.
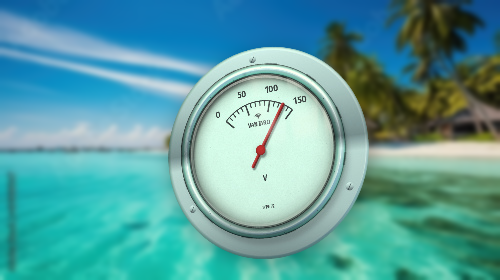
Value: 130
